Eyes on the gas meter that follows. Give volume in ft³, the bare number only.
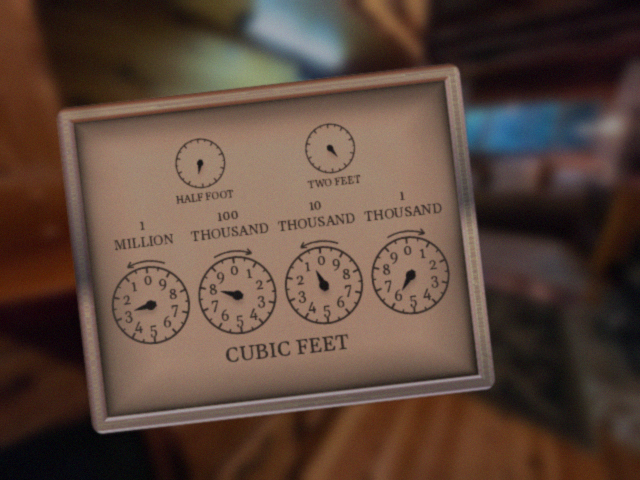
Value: 280600
